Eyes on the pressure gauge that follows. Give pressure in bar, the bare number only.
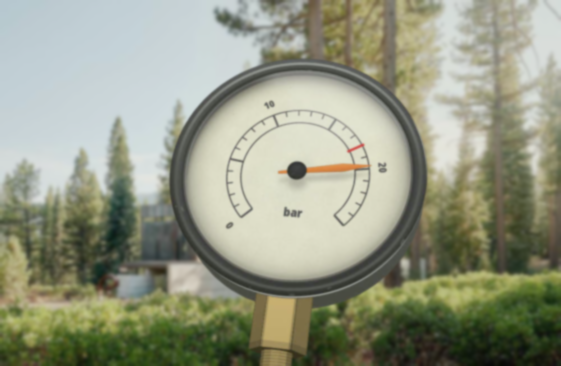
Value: 20
